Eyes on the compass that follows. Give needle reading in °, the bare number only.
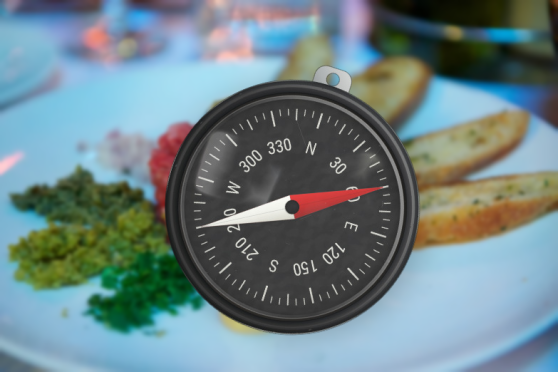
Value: 60
